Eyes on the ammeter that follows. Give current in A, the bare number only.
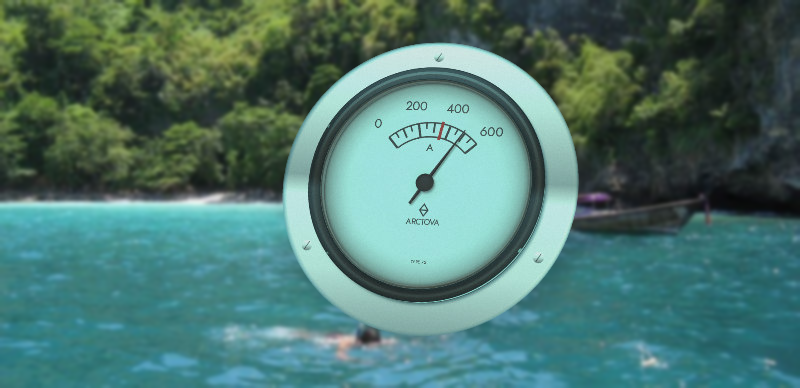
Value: 500
